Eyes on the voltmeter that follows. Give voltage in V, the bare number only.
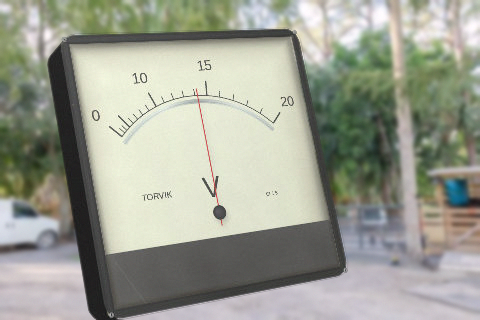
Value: 14
